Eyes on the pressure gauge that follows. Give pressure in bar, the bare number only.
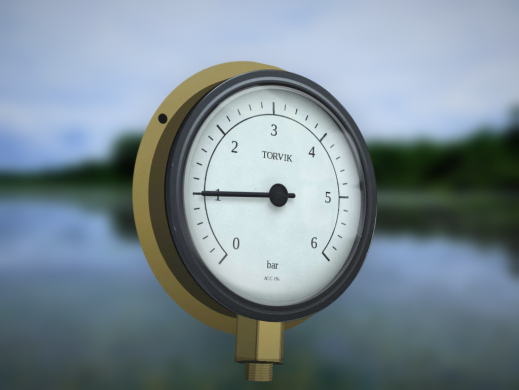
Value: 1
